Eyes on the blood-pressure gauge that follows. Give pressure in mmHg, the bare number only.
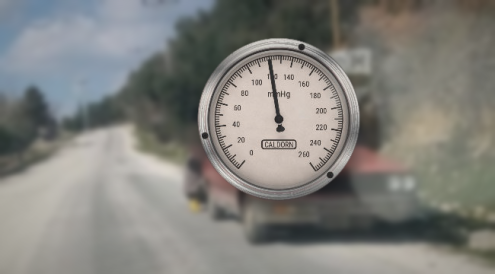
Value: 120
